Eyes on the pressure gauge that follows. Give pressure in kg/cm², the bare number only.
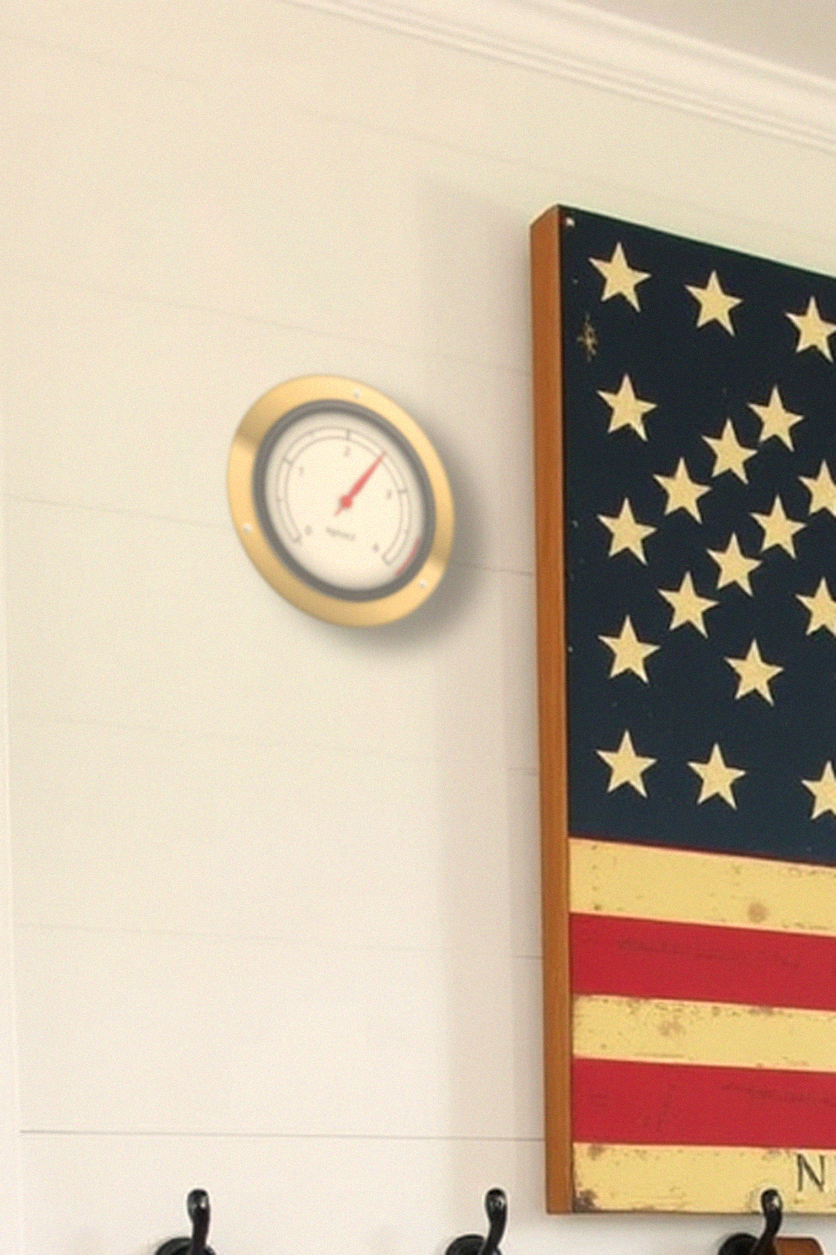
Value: 2.5
